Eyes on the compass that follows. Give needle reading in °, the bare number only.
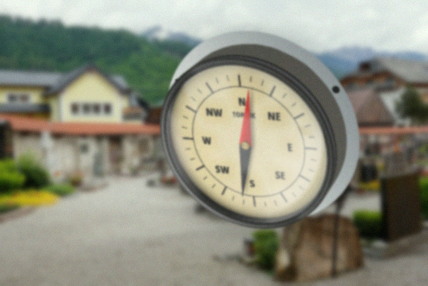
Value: 10
